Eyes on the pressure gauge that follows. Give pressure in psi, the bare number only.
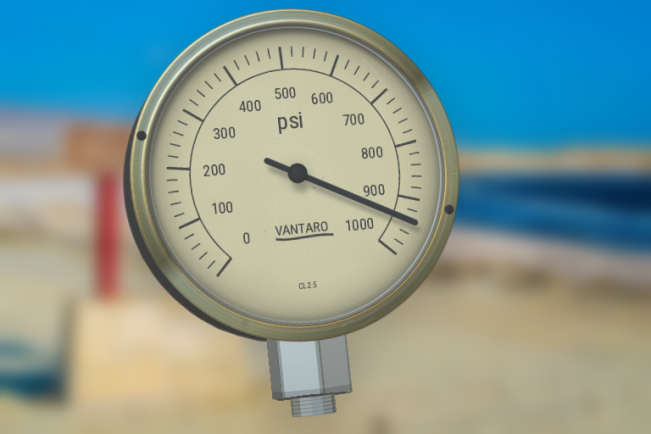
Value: 940
